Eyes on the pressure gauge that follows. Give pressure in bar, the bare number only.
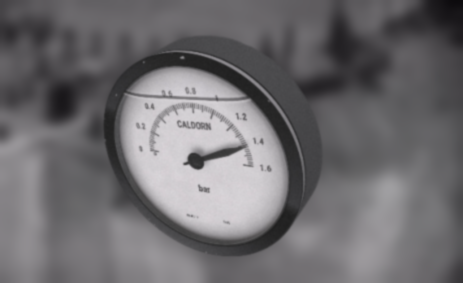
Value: 1.4
